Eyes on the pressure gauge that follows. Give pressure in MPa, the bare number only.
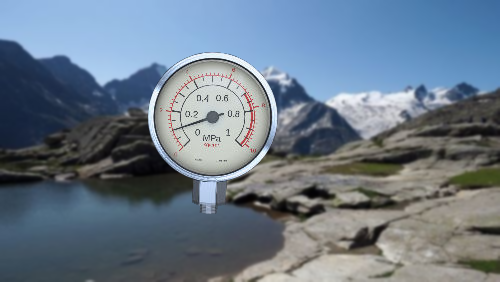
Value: 0.1
